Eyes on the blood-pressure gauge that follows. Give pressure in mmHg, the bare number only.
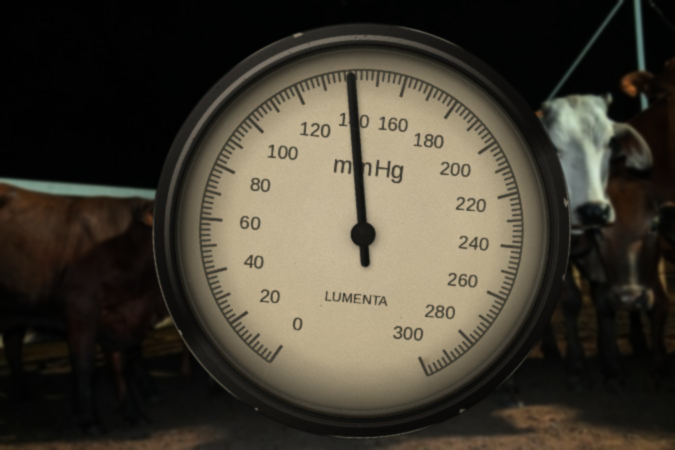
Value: 140
